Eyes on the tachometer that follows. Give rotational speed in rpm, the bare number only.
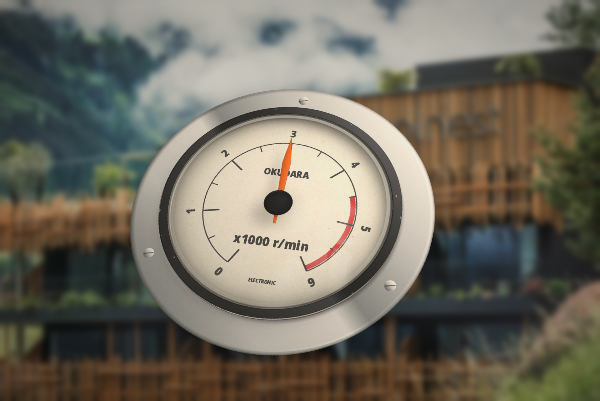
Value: 3000
